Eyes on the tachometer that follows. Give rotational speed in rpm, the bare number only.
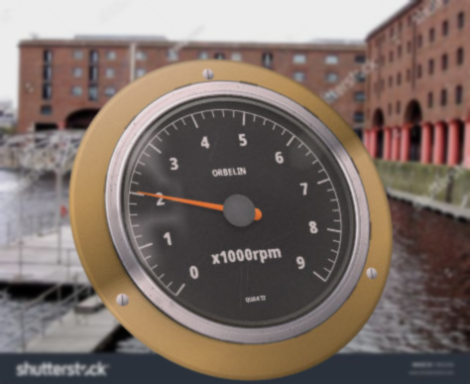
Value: 2000
